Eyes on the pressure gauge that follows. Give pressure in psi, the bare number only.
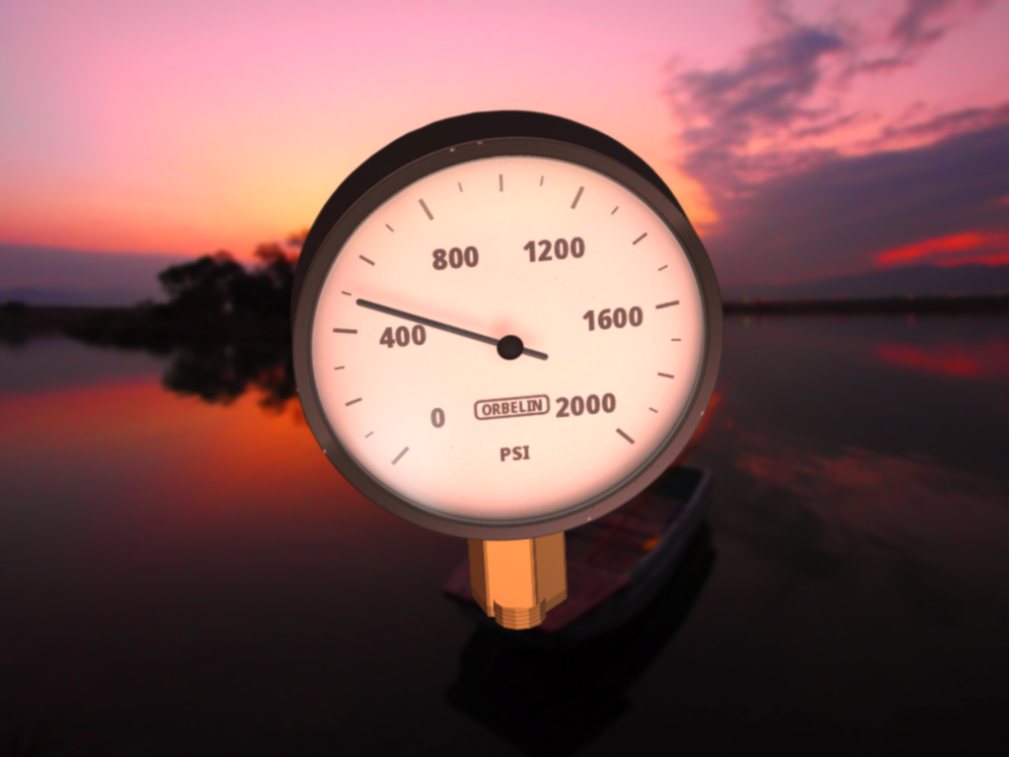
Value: 500
